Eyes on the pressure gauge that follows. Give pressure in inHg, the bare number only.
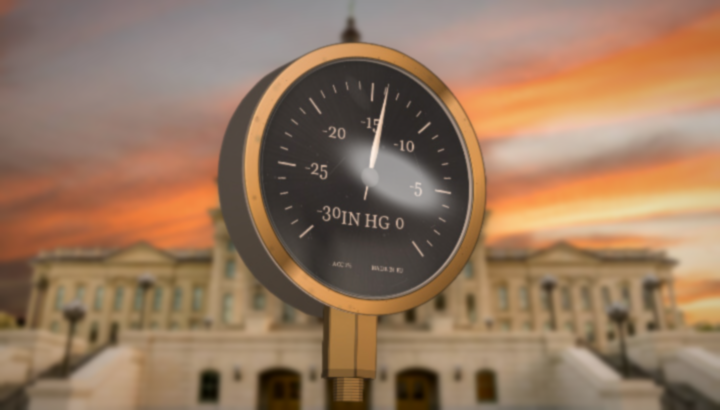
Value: -14
